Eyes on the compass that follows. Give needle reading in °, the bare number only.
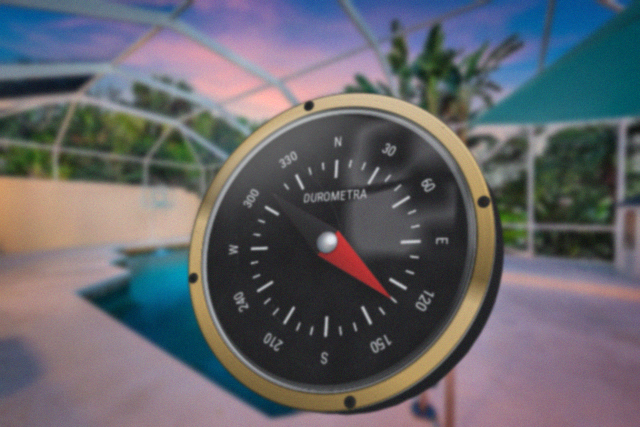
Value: 130
